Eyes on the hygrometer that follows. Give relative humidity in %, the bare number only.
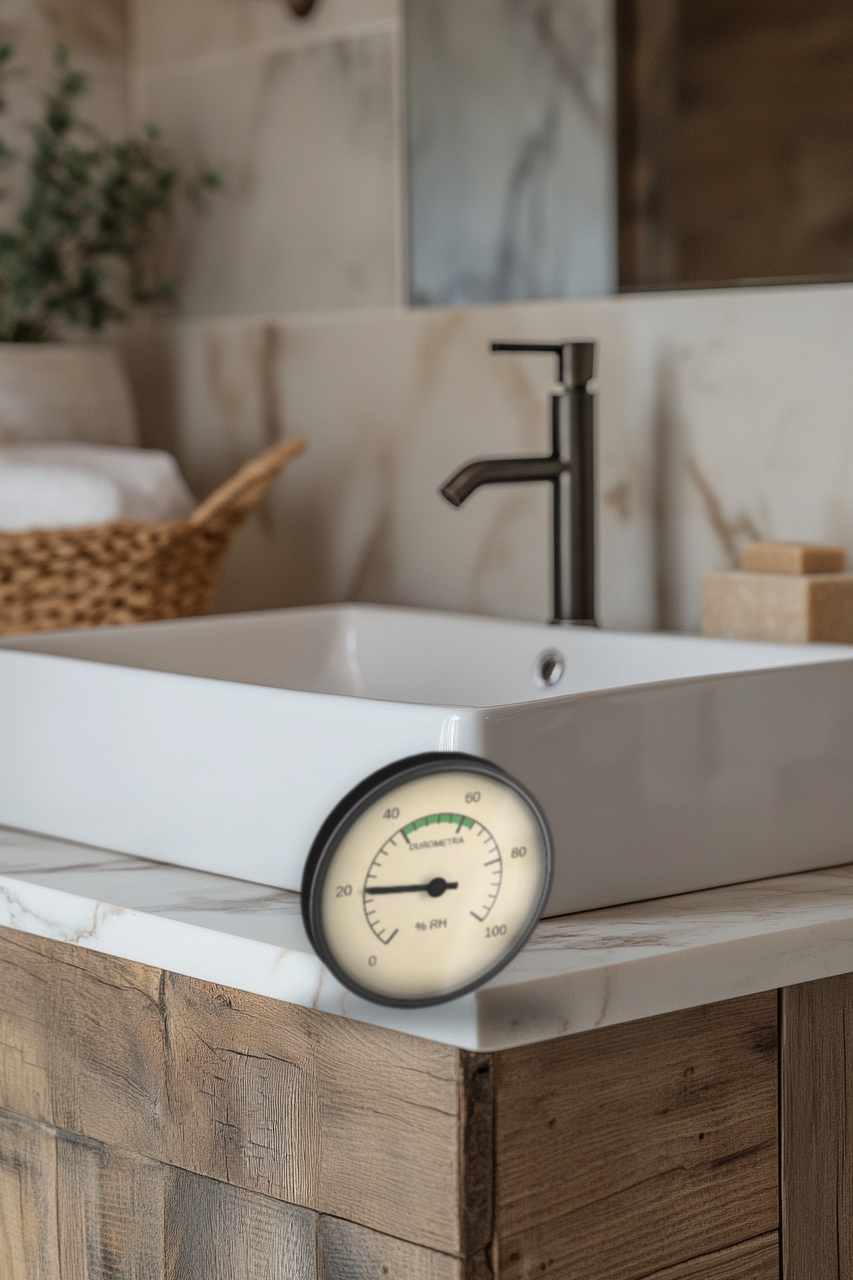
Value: 20
